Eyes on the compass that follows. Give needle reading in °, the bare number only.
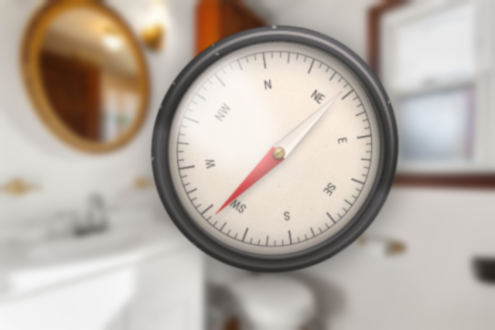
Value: 235
